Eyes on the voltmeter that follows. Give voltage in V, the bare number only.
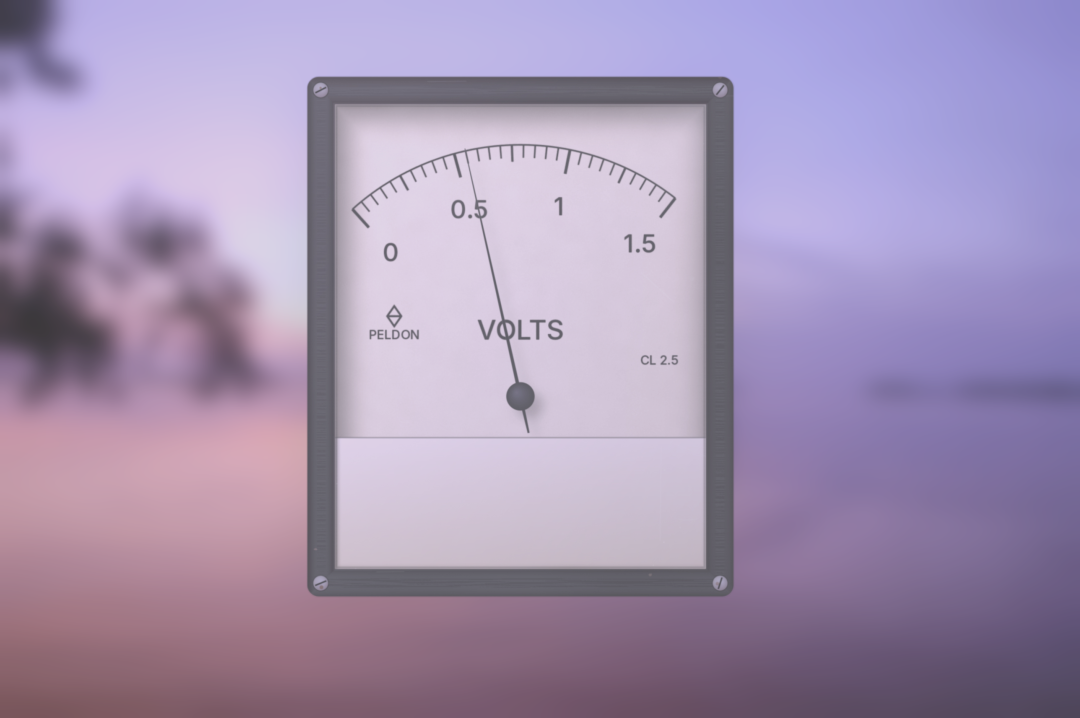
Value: 0.55
